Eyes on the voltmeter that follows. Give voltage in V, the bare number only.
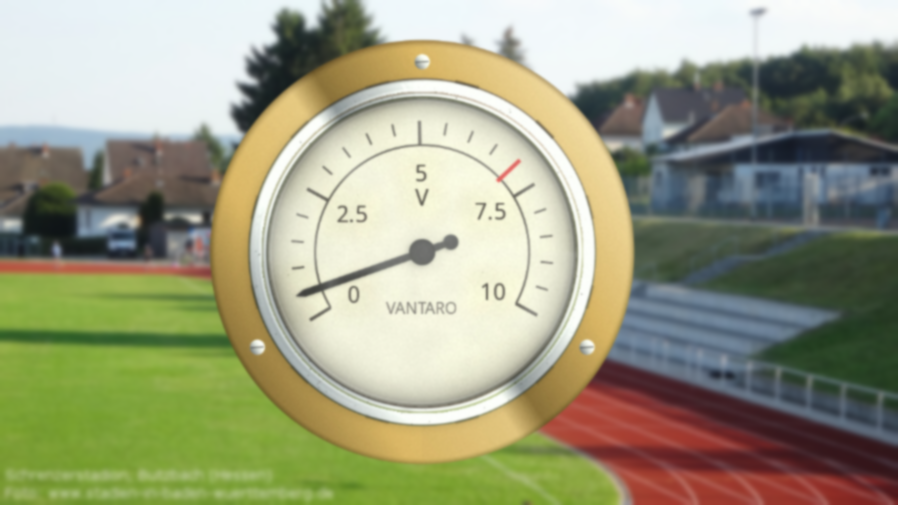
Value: 0.5
